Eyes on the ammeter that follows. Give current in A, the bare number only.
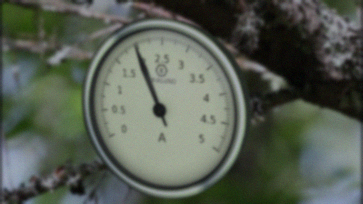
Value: 2
